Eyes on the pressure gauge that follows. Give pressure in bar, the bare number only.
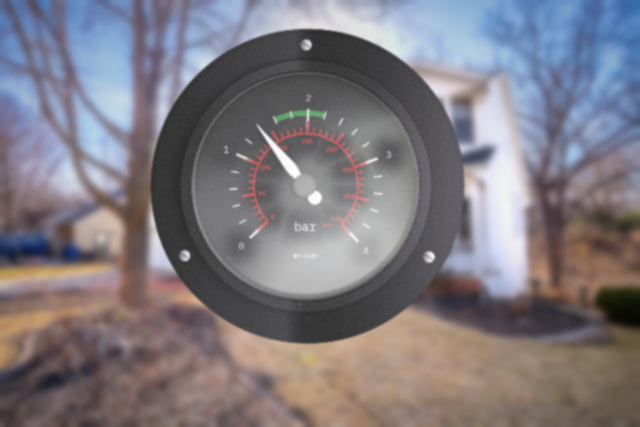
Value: 1.4
